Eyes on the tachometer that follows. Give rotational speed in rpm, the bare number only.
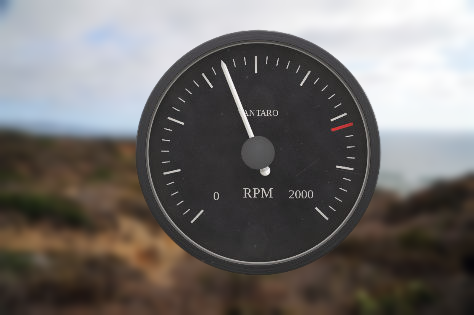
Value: 850
